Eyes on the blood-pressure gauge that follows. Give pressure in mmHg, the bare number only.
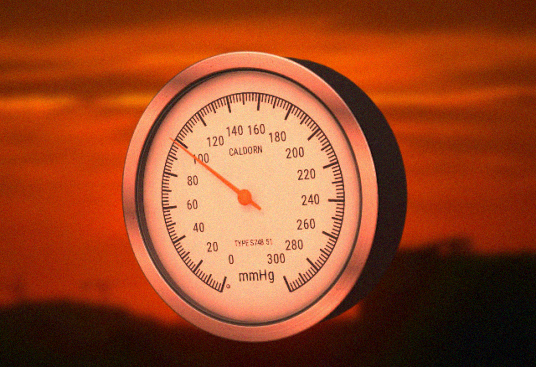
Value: 100
